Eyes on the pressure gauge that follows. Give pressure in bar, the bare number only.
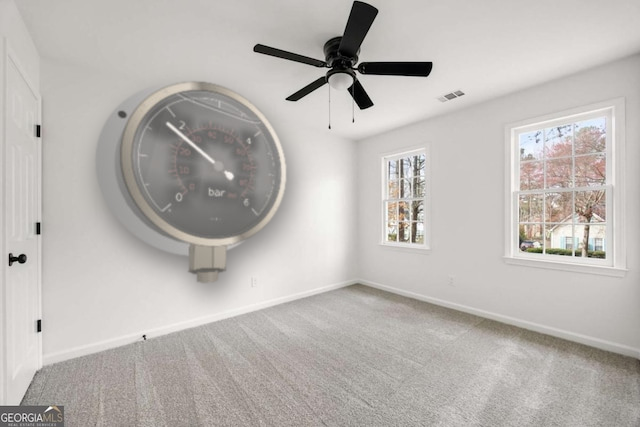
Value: 1.75
